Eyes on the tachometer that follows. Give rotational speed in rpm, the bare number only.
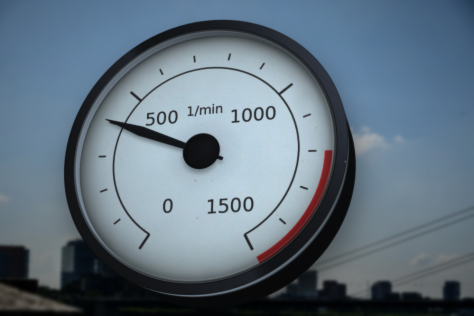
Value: 400
